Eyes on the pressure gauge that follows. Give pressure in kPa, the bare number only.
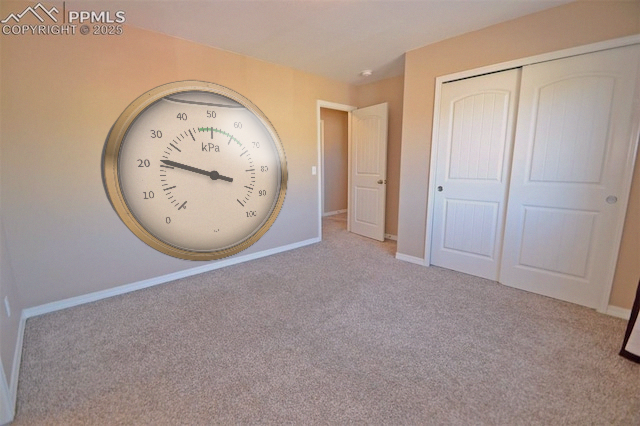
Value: 22
